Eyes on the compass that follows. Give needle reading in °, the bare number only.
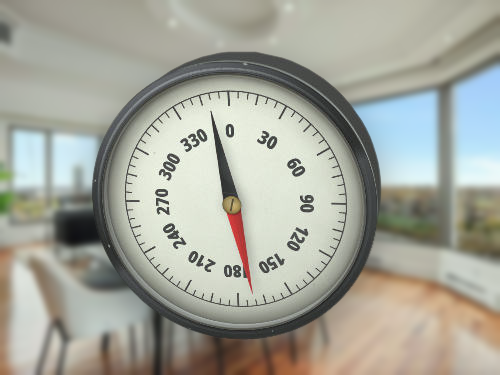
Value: 170
